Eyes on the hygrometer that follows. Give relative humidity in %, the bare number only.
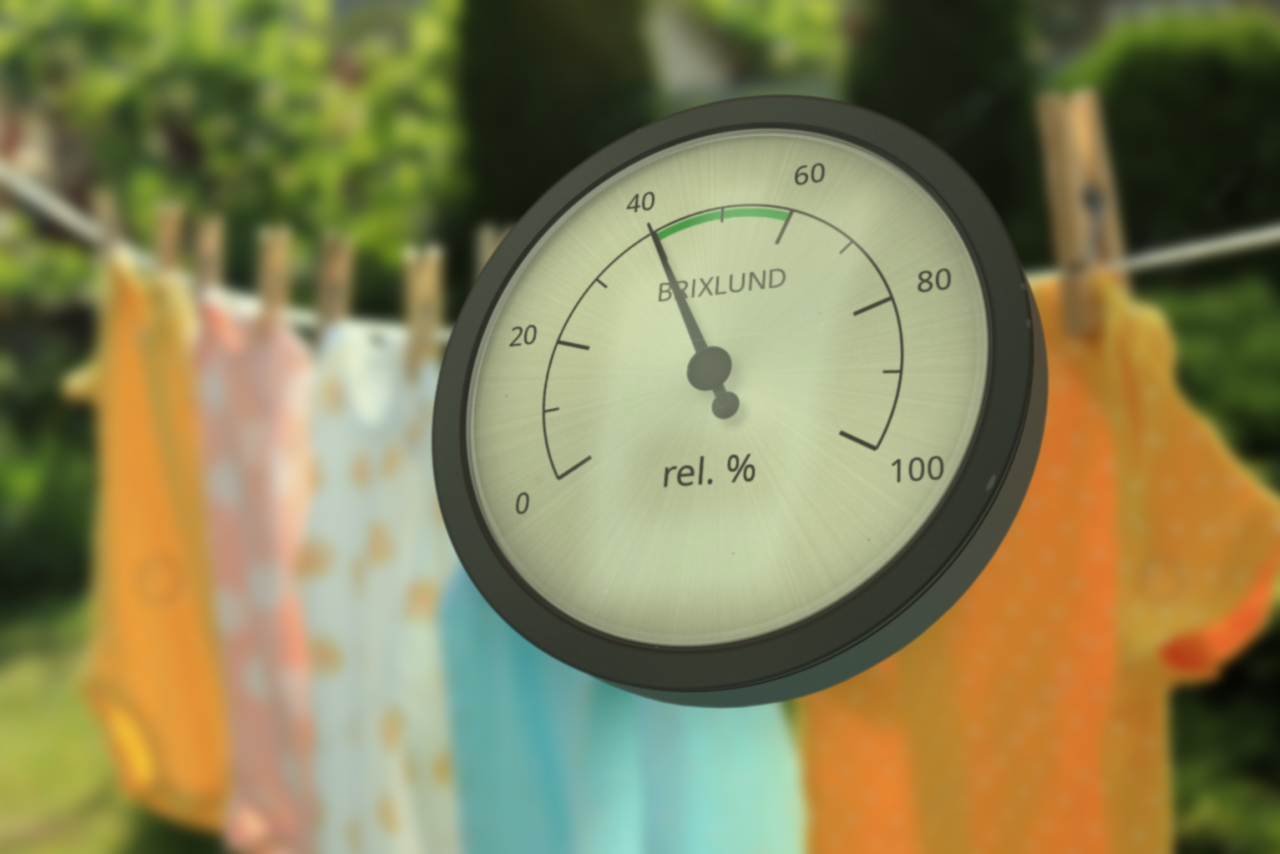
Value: 40
